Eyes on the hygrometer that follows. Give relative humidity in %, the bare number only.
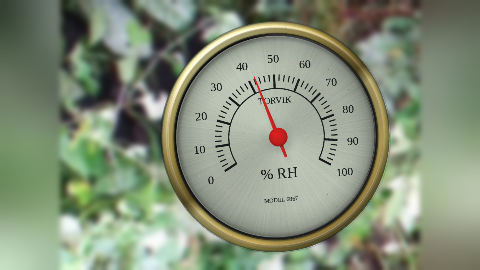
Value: 42
